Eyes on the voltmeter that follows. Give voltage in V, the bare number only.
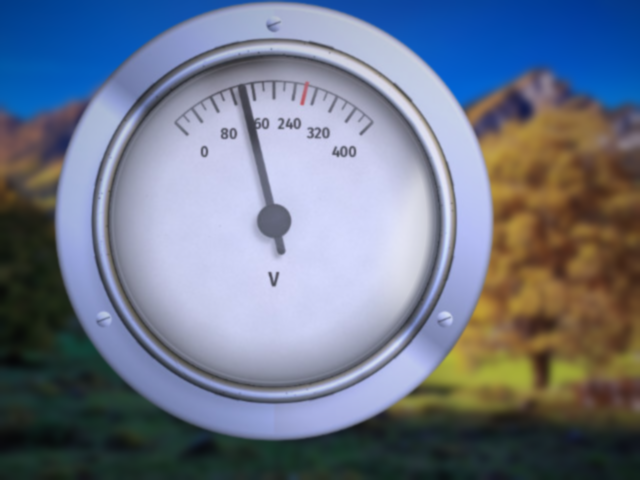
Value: 140
